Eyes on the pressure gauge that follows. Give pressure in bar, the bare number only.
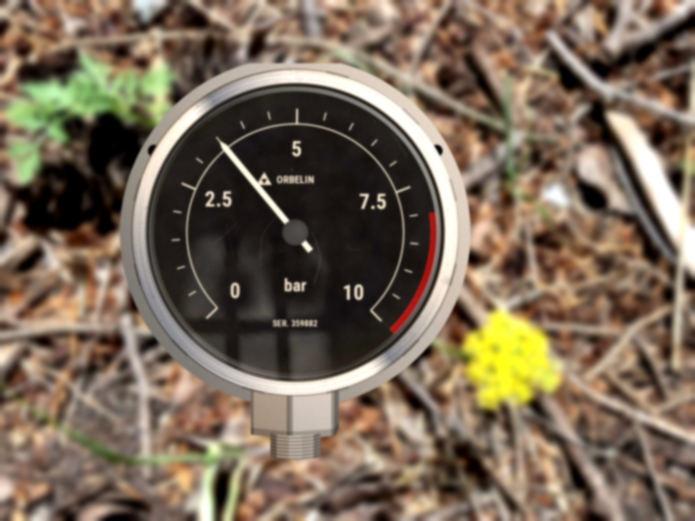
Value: 3.5
